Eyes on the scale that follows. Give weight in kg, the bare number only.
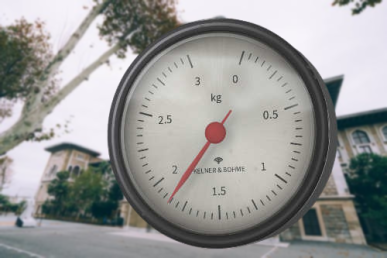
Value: 1.85
